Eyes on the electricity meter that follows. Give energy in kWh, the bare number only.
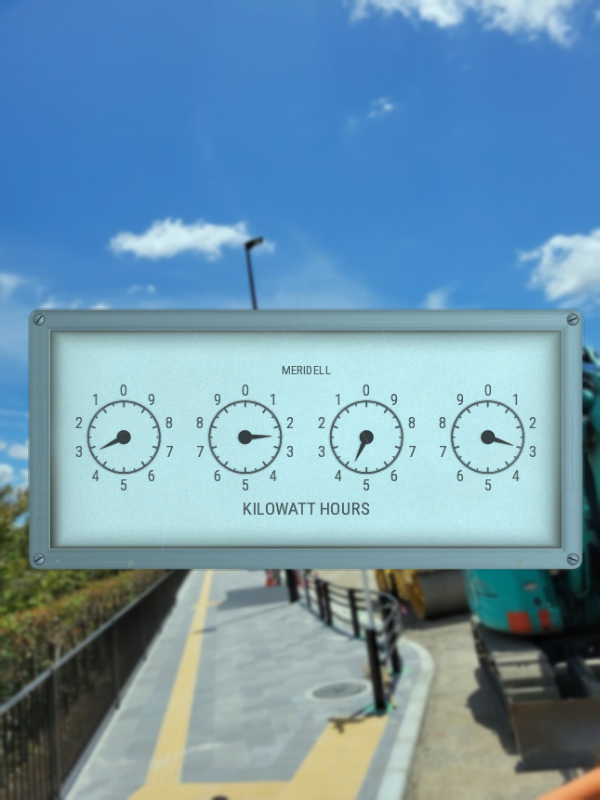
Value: 3243
